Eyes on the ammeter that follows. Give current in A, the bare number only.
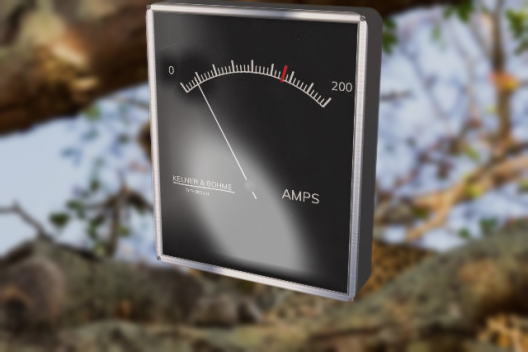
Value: 25
